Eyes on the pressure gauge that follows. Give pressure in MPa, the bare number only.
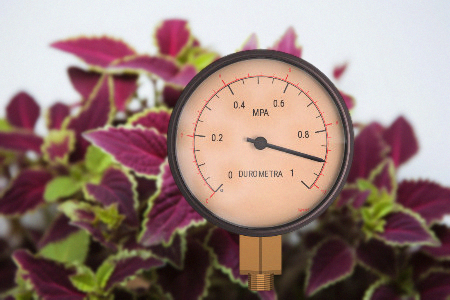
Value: 0.9
